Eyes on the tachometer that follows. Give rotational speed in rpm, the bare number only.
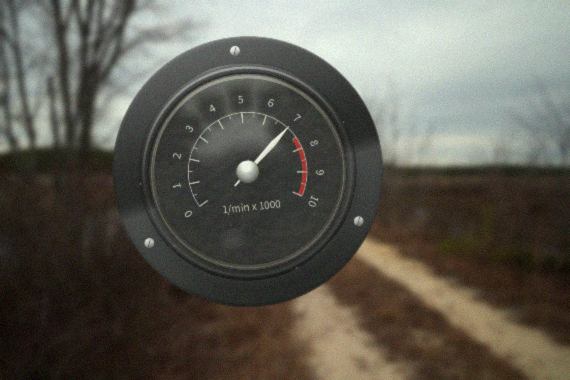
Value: 7000
